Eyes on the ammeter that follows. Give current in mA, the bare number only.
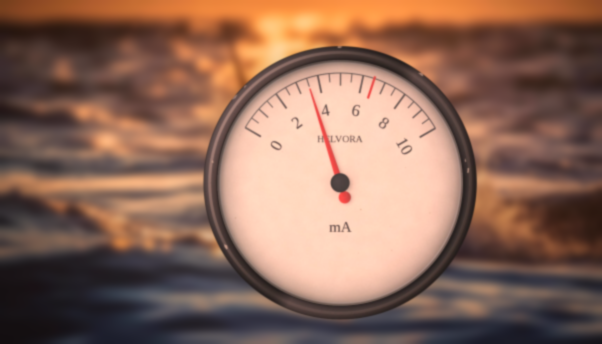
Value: 3.5
